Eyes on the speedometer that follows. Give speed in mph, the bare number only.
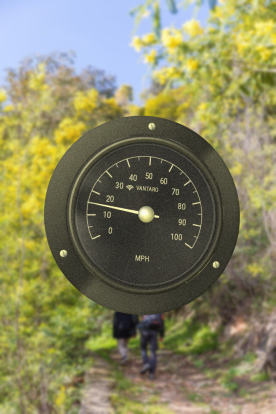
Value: 15
